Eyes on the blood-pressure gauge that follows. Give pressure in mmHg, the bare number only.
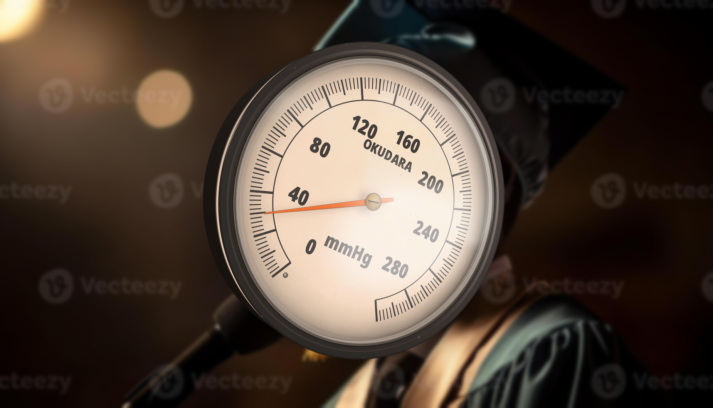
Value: 30
